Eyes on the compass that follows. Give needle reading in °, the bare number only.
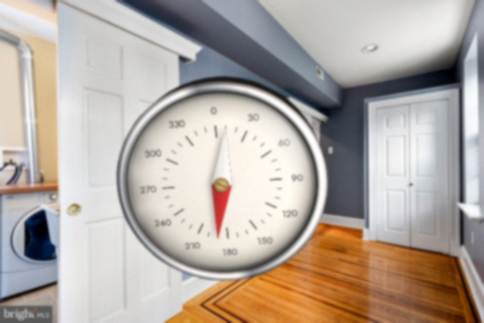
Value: 190
